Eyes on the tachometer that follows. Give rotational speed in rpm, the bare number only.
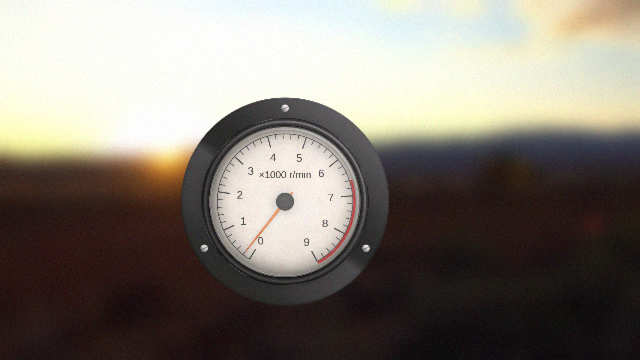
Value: 200
